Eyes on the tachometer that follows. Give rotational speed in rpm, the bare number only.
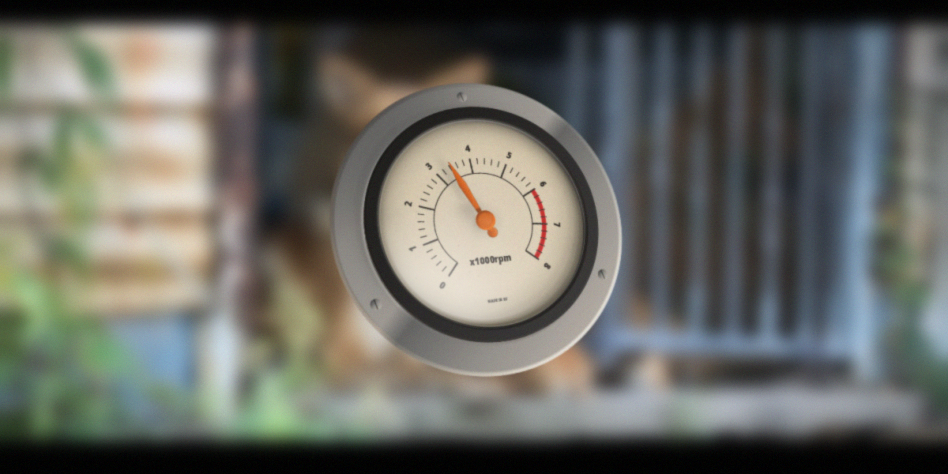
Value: 3400
